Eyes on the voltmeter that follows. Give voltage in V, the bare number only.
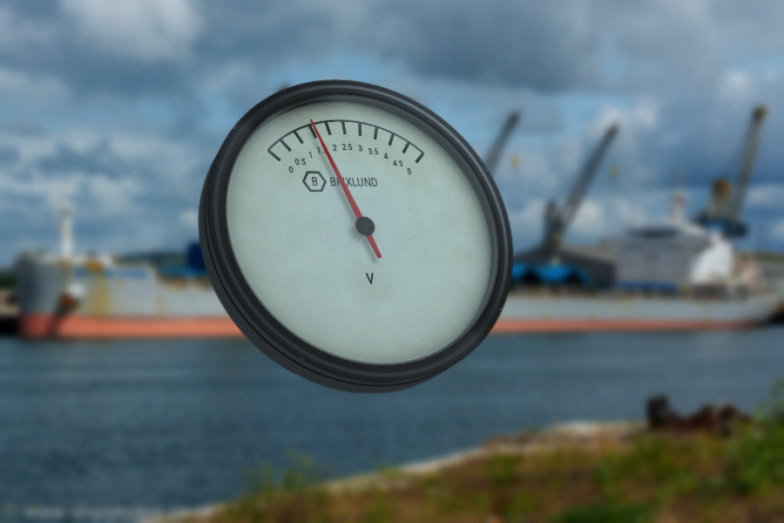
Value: 1.5
